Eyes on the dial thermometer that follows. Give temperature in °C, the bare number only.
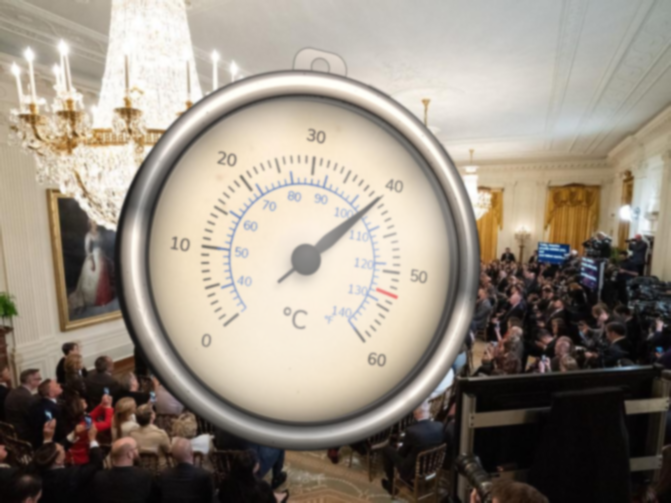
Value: 40
